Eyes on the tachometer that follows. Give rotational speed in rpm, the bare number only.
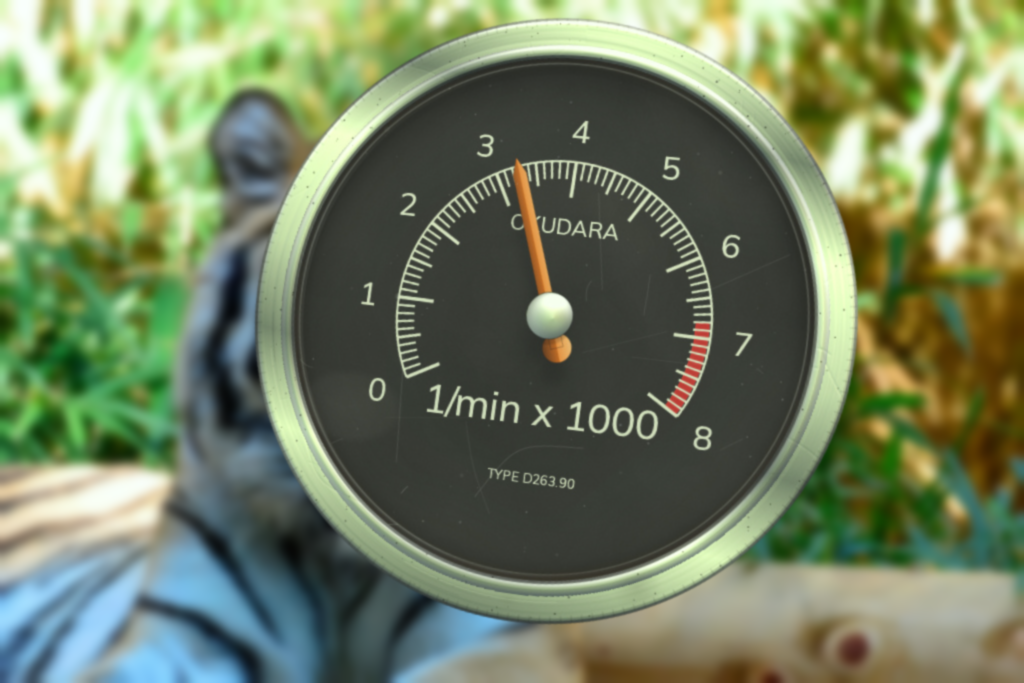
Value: 3300
